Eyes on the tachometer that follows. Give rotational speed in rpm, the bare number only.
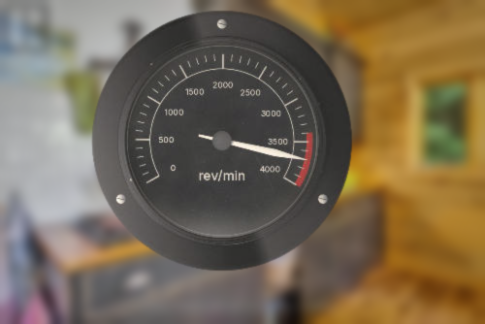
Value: 3700
